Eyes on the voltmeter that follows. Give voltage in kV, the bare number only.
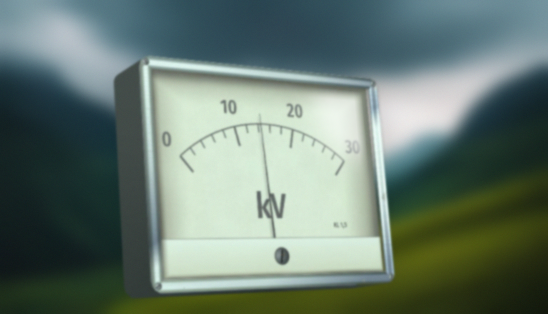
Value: 14
